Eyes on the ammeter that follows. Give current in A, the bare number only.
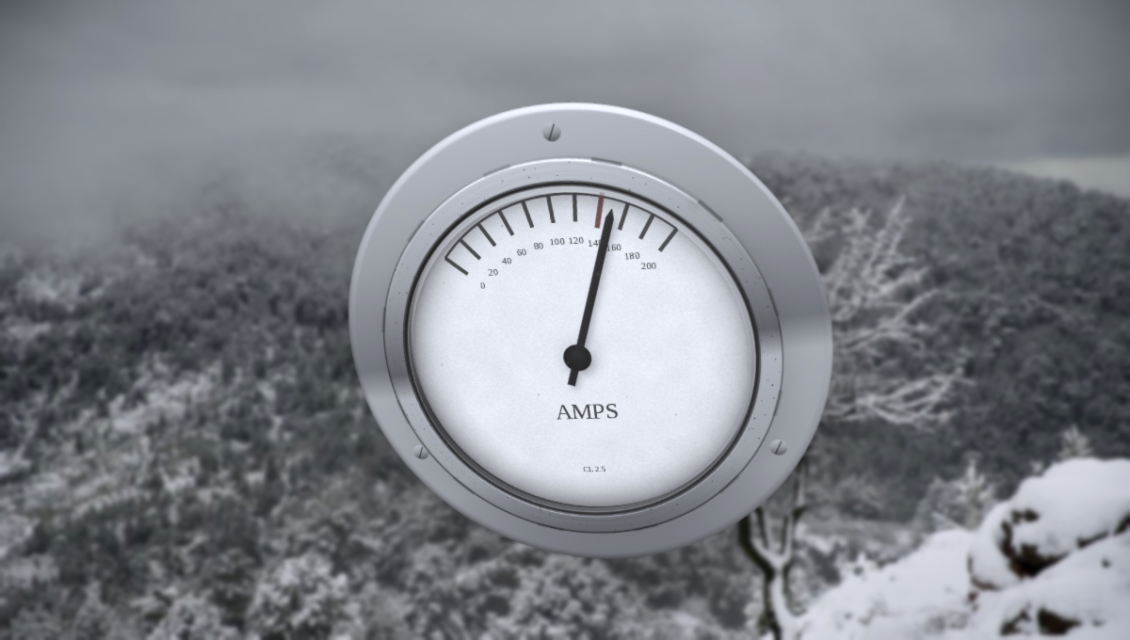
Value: 150
